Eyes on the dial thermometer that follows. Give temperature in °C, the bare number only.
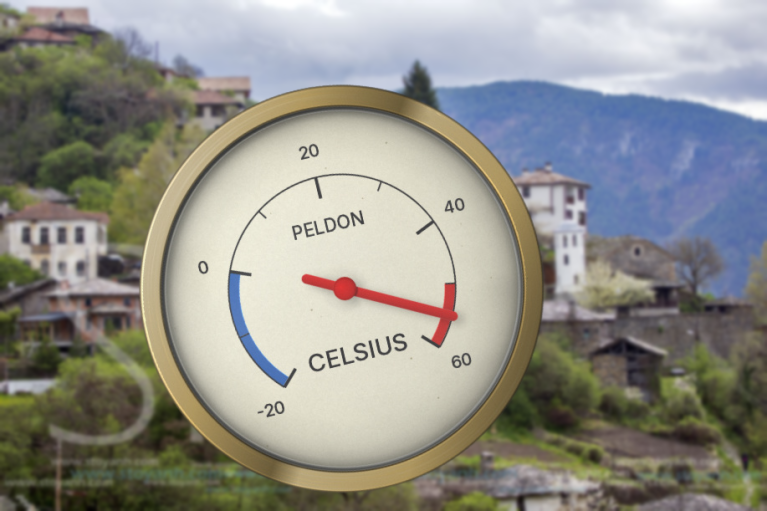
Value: 55
